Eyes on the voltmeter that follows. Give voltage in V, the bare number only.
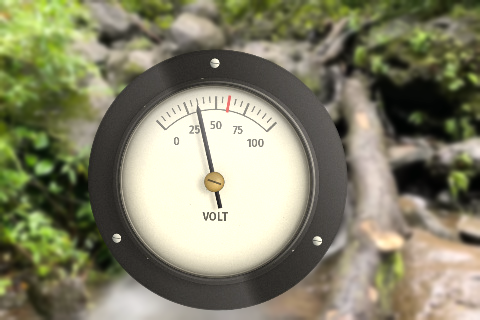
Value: 35
